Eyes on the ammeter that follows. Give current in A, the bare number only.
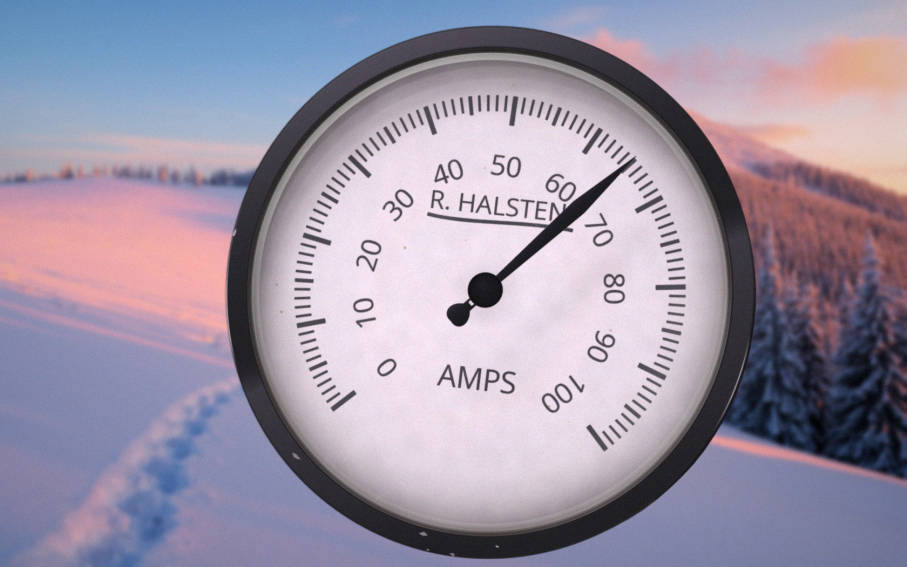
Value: 65
